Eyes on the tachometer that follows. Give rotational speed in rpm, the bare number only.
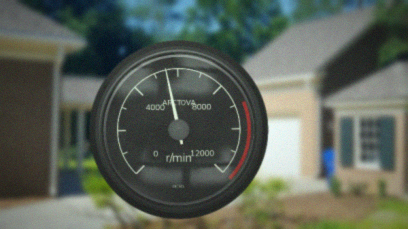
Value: 5500
